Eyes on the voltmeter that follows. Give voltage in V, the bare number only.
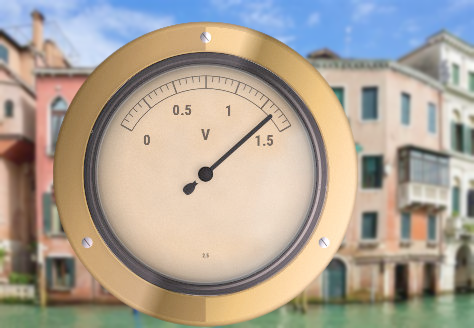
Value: 1.35
